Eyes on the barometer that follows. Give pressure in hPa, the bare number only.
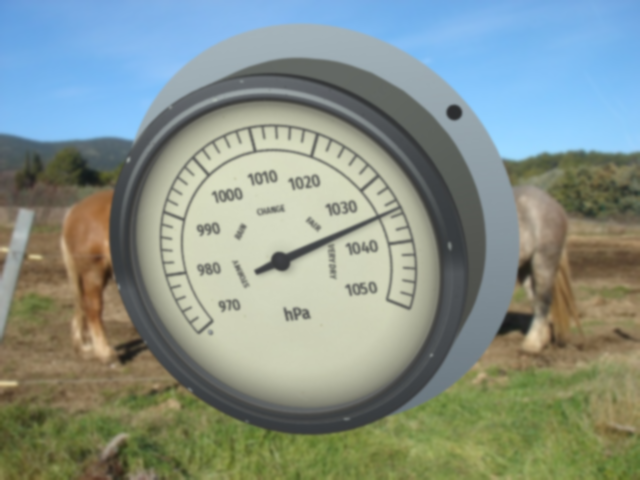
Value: 1035
